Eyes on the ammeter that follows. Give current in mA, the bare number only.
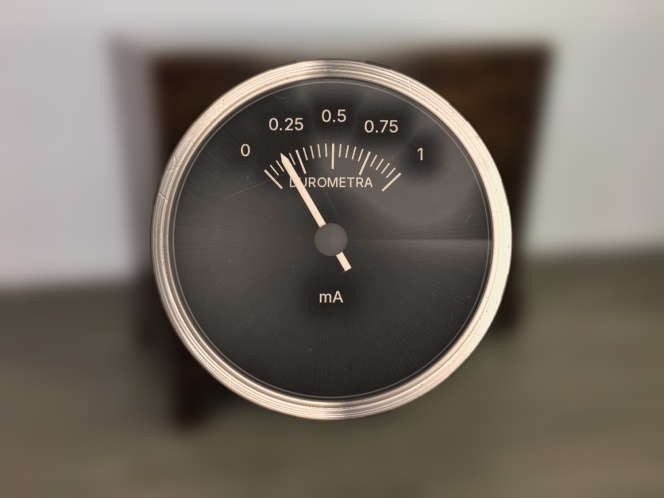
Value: 0.15
